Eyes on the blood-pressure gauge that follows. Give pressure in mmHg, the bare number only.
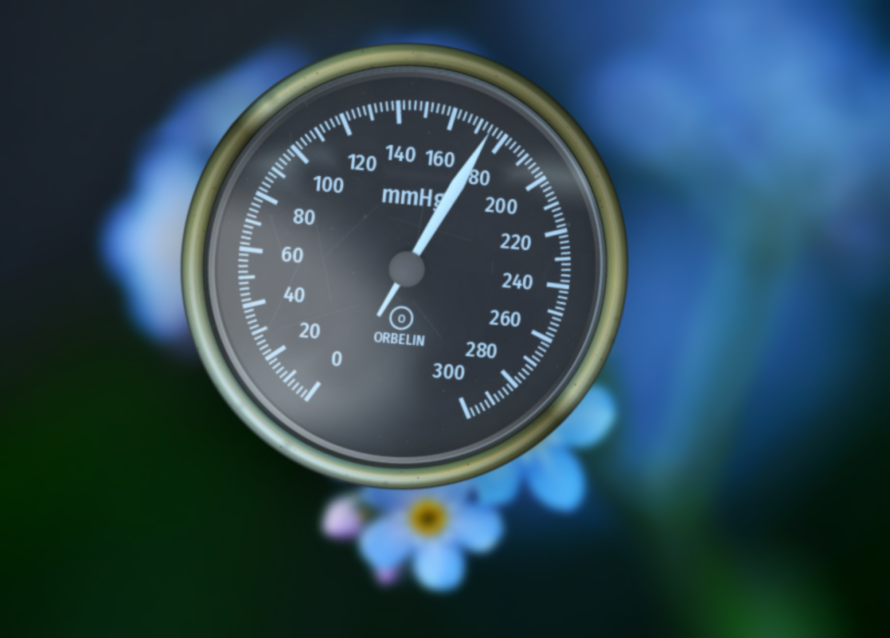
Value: 174
